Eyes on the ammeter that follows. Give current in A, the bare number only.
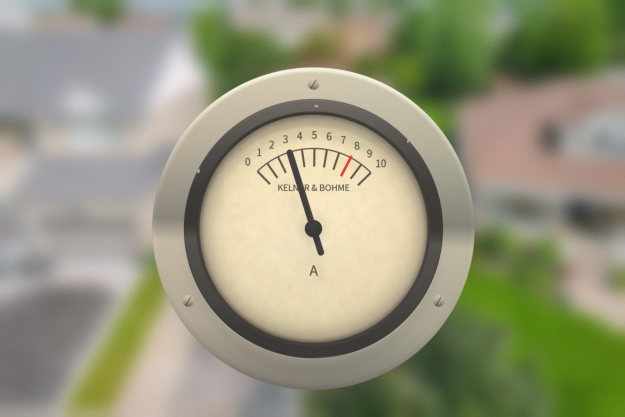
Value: 3
